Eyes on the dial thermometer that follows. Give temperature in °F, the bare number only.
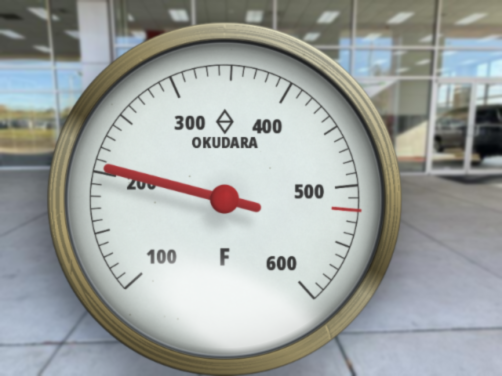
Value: 205
